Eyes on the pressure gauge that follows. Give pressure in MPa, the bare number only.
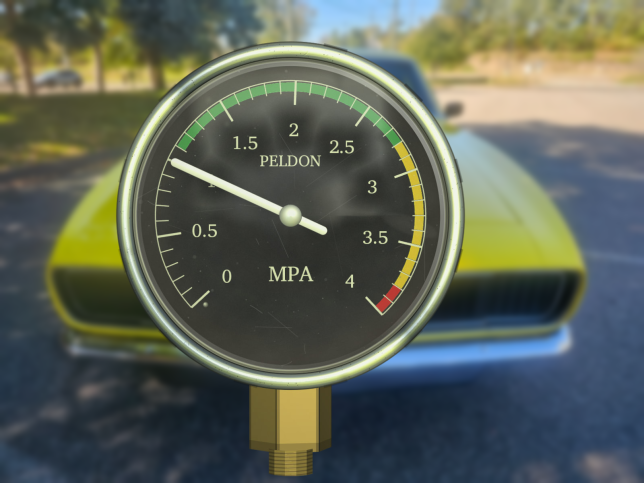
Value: 1
